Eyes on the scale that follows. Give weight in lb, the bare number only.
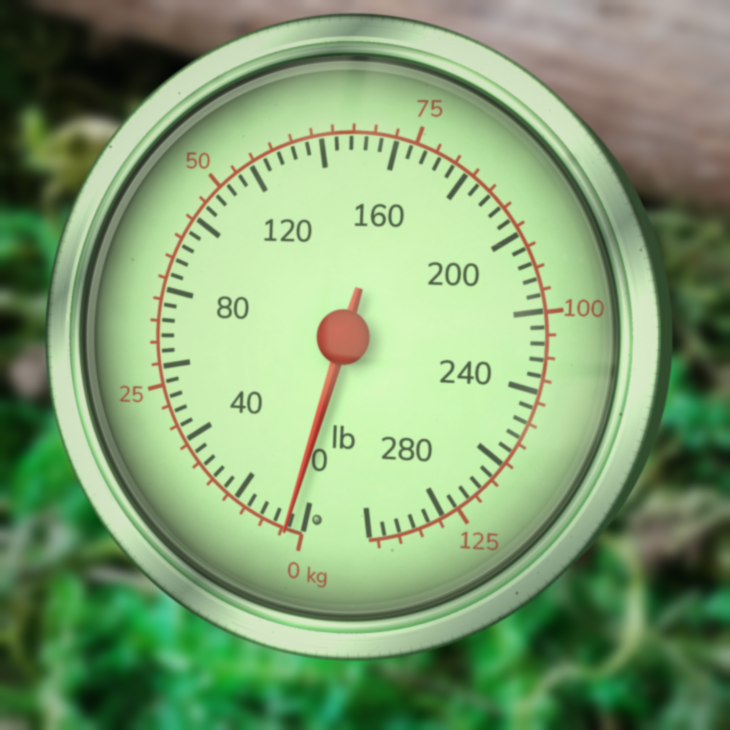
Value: 4
